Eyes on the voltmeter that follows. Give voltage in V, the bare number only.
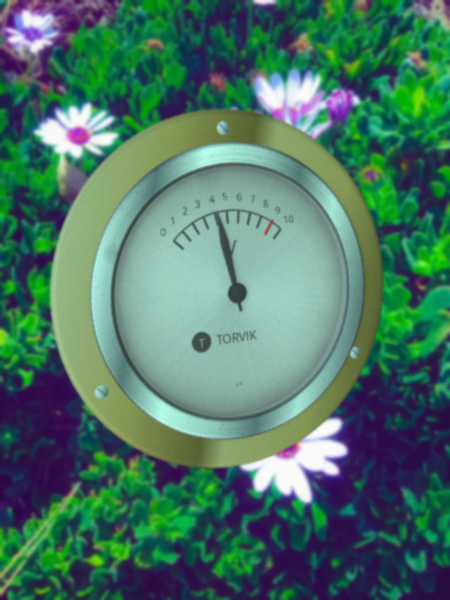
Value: 4
